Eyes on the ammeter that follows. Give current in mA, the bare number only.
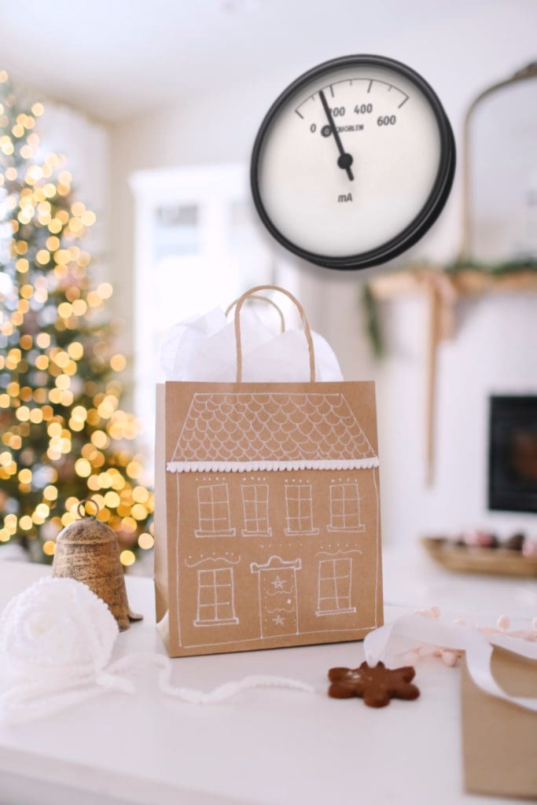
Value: 150
